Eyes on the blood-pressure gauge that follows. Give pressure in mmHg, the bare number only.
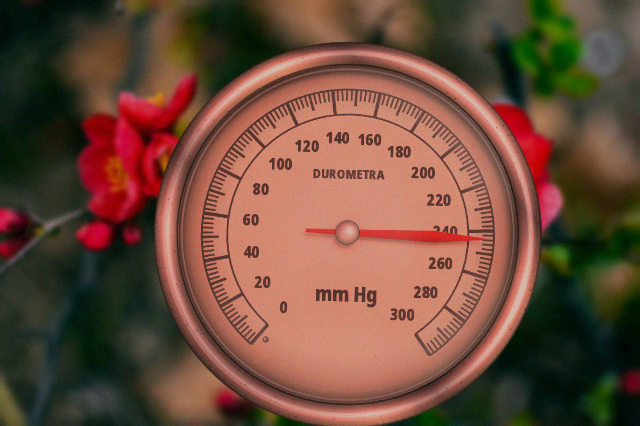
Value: 244
